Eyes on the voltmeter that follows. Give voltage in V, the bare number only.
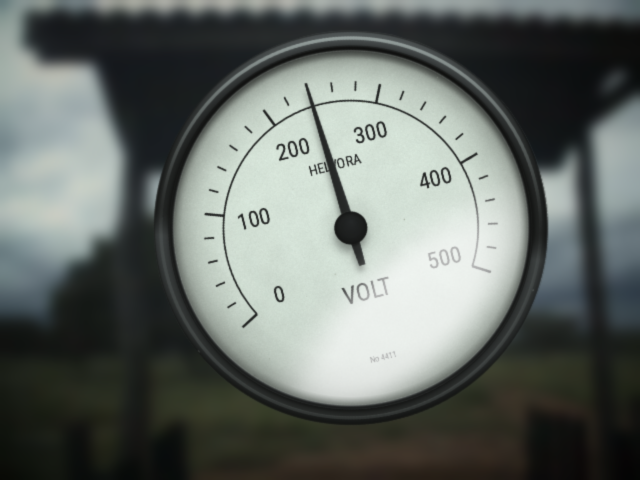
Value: 240
